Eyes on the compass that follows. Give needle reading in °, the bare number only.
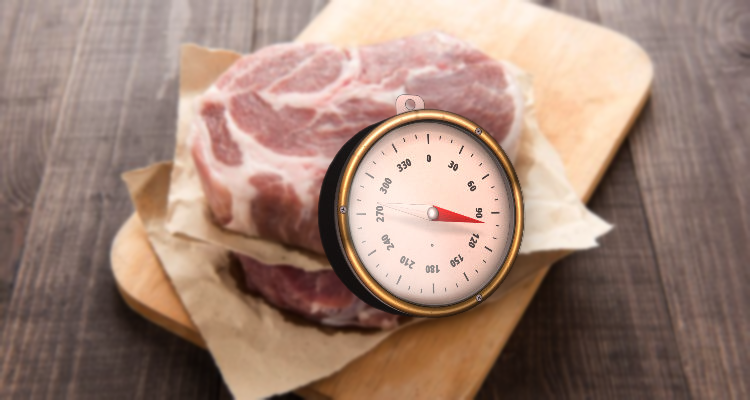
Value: 100
